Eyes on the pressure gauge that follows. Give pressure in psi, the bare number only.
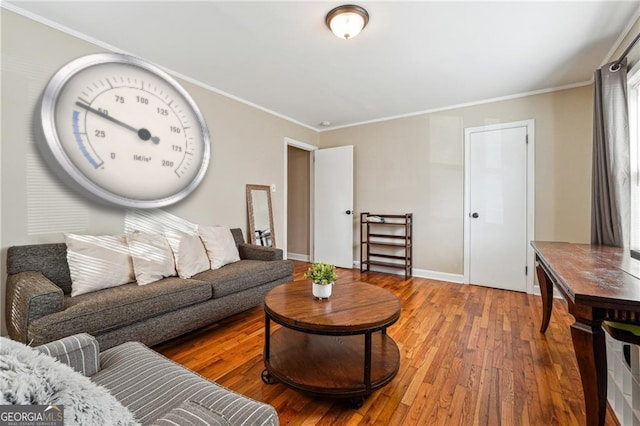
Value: 45
